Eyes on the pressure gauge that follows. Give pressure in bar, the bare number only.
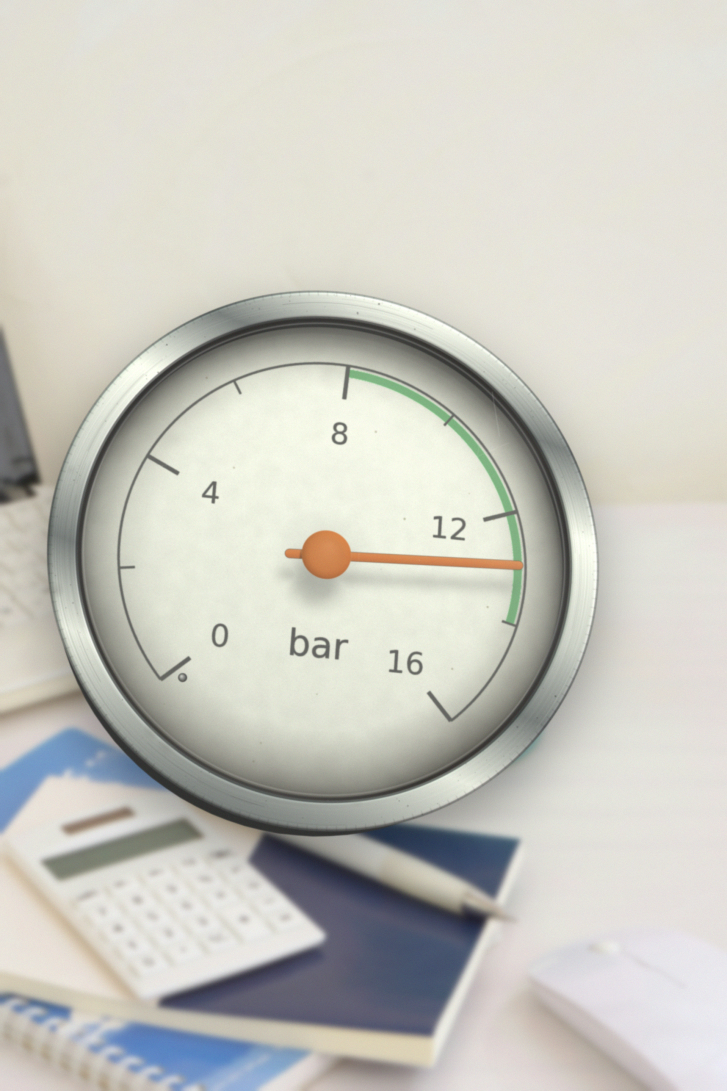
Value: 13
